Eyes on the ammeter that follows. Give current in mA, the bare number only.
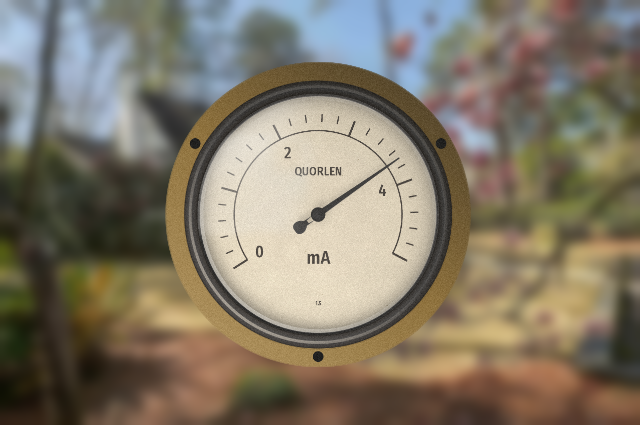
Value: 3.7
